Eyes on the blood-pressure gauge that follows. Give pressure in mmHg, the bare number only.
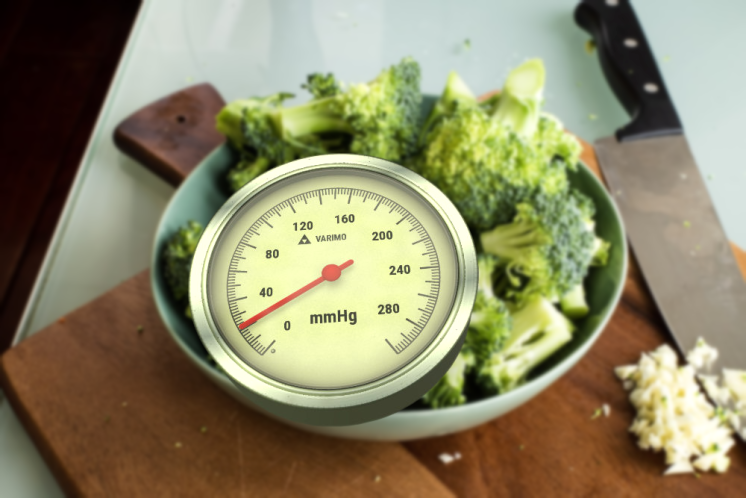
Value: 20
